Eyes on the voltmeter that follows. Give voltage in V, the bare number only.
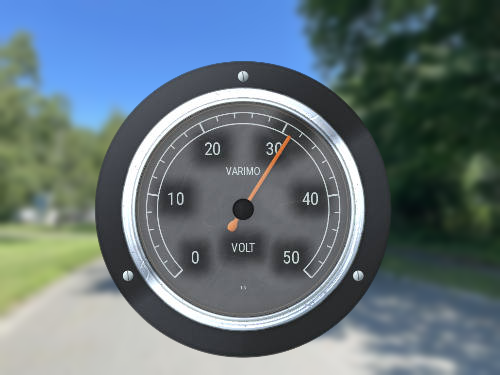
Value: 31
